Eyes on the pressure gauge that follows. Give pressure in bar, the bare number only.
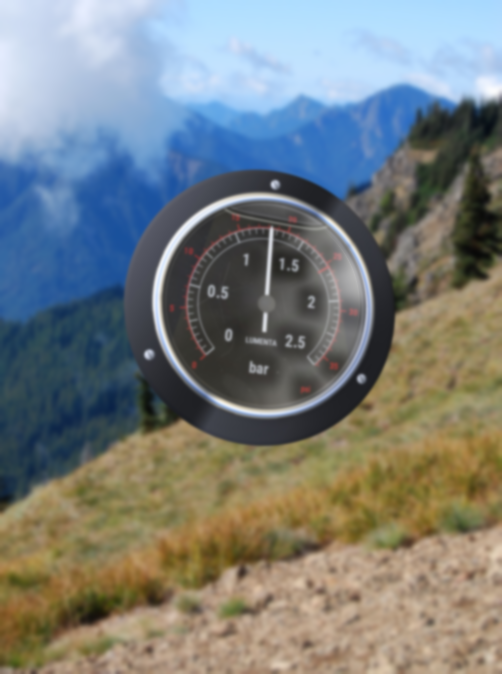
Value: 1.25
